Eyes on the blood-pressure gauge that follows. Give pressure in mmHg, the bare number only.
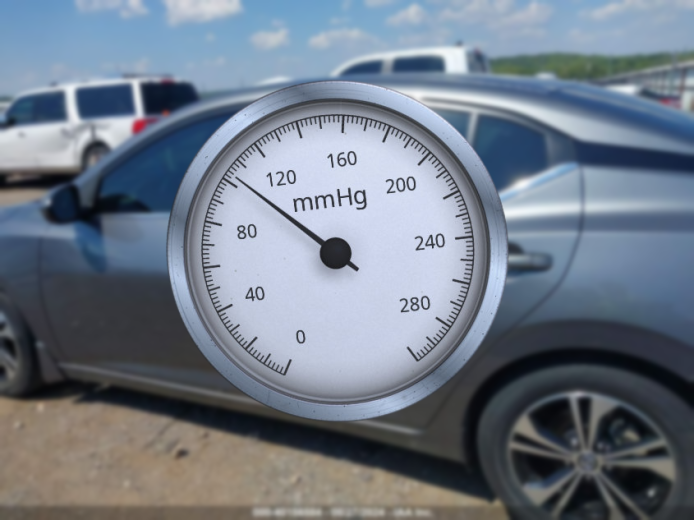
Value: 104
